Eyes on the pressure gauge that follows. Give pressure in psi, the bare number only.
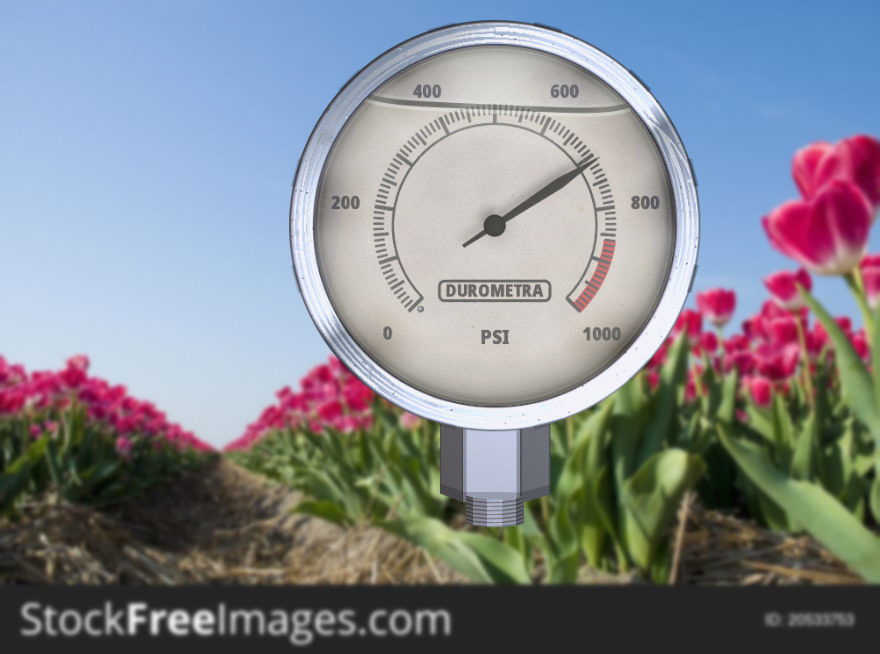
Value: 710
